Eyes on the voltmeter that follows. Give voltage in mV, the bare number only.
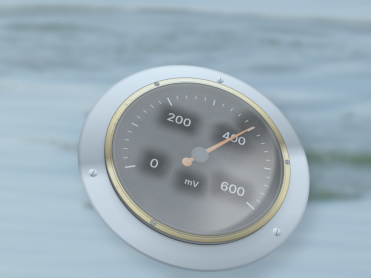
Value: 400
